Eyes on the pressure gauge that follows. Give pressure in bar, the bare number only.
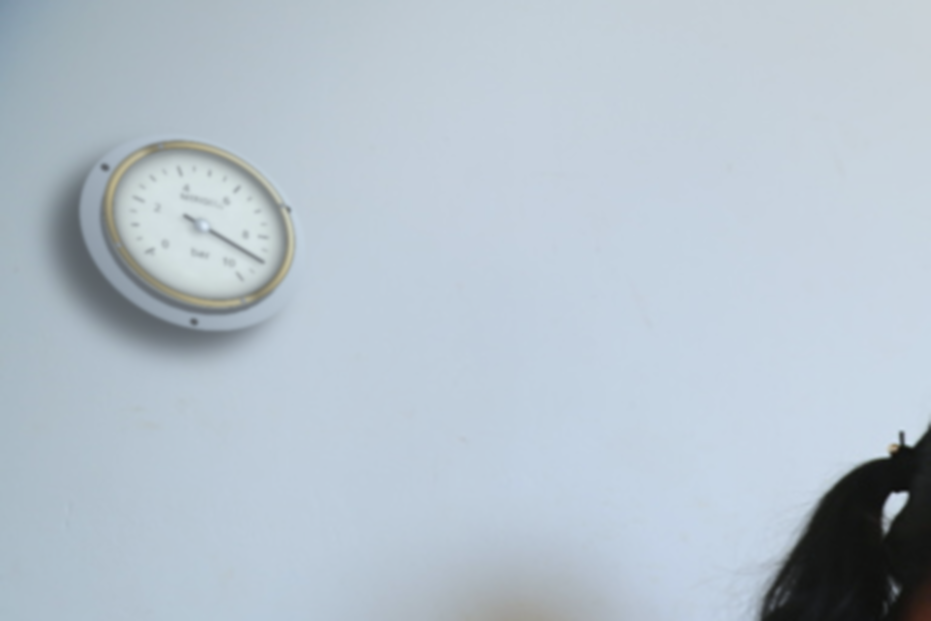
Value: 9
